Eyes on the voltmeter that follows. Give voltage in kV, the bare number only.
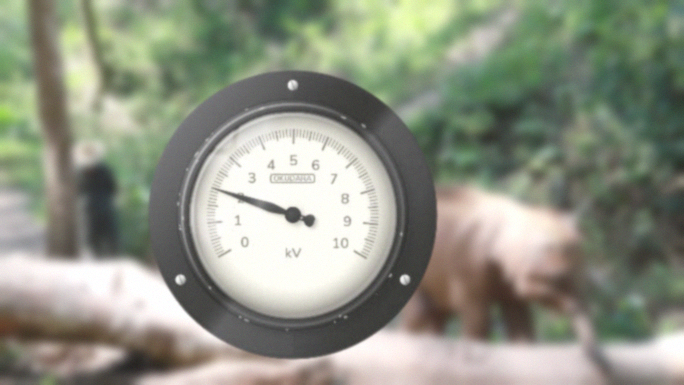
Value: 2
